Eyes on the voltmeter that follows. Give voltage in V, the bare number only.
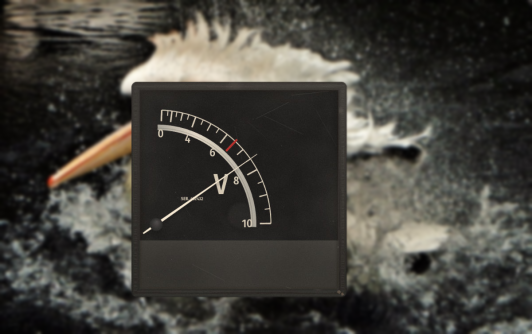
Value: 7.5
